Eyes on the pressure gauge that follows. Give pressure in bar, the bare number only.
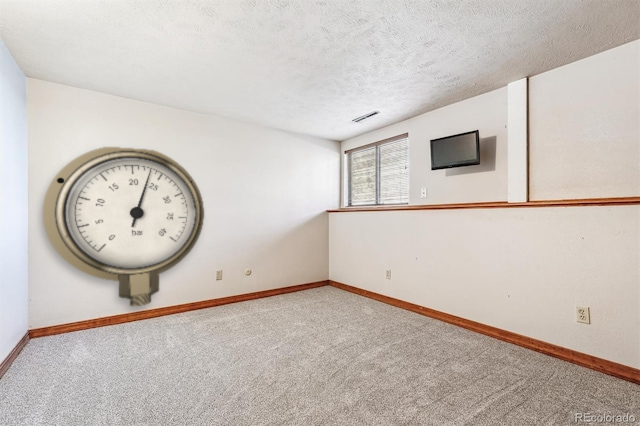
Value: 23
